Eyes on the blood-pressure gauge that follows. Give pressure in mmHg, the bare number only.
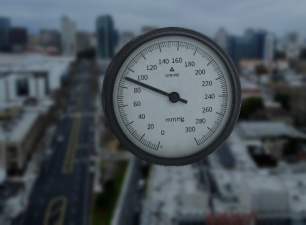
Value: 90
